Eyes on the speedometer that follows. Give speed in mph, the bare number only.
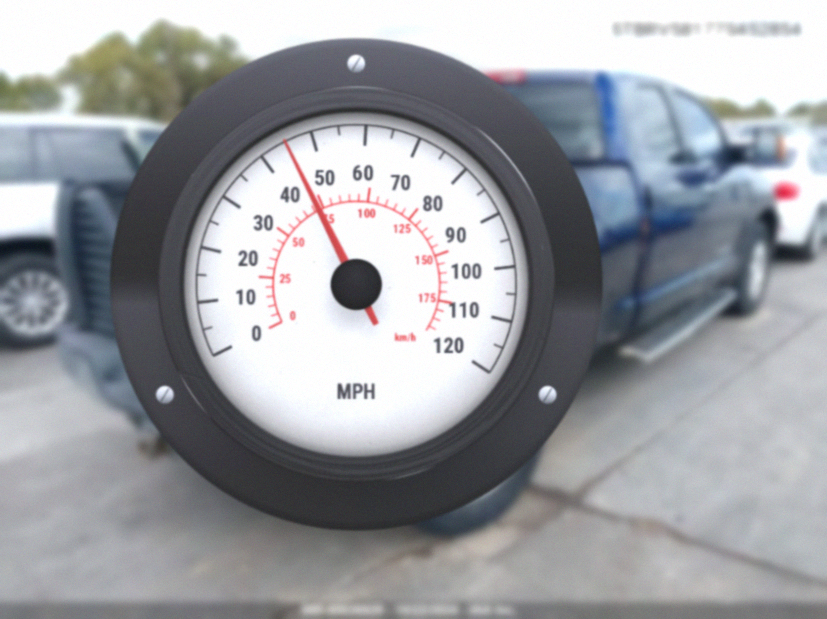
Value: 45
